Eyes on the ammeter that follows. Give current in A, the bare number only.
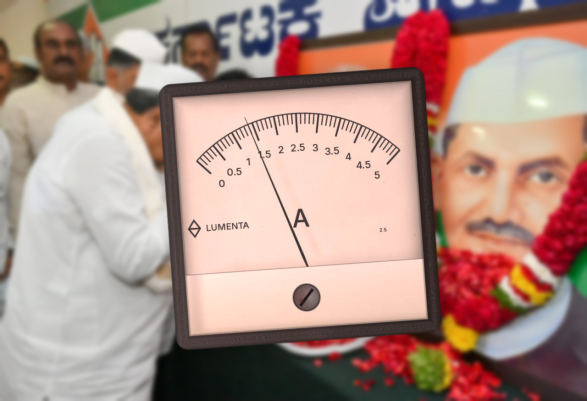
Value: 1.4
